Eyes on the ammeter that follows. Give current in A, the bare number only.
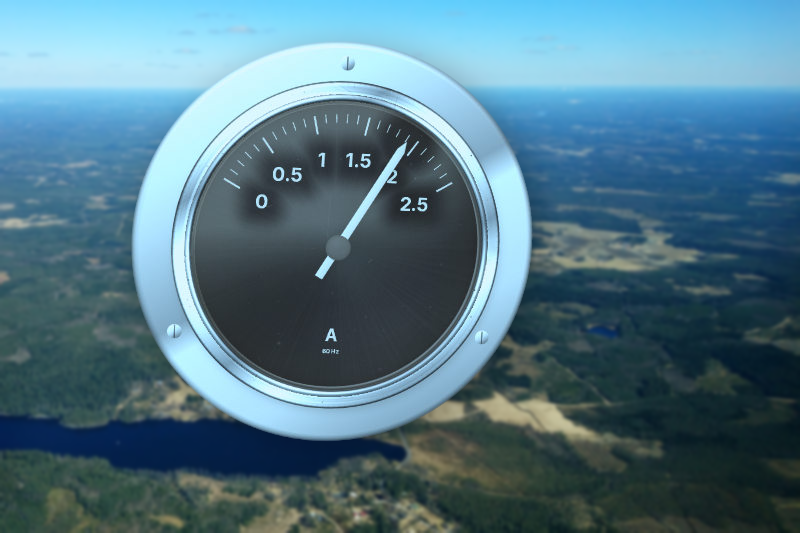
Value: 1.9
